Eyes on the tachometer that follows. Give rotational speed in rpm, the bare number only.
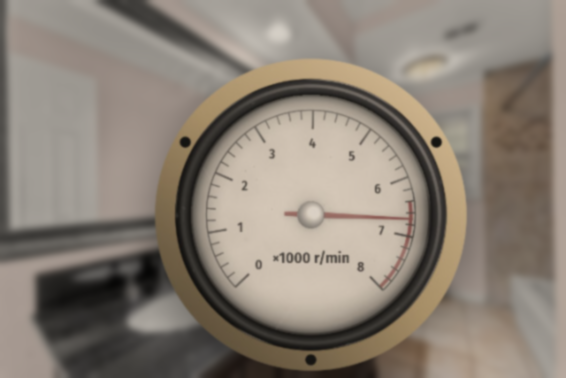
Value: 6700
